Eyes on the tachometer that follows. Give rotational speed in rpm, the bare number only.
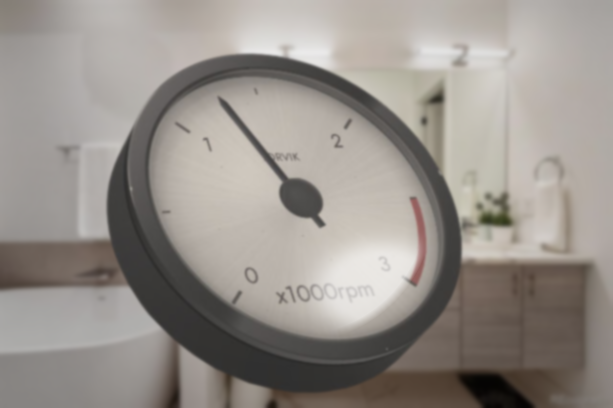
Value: 1250
